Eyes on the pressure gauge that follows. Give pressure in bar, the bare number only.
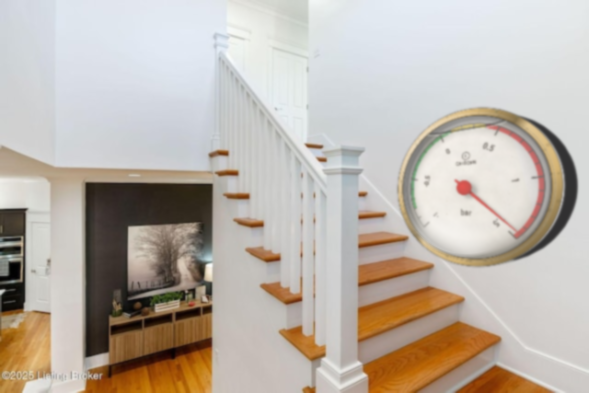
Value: 1.45
